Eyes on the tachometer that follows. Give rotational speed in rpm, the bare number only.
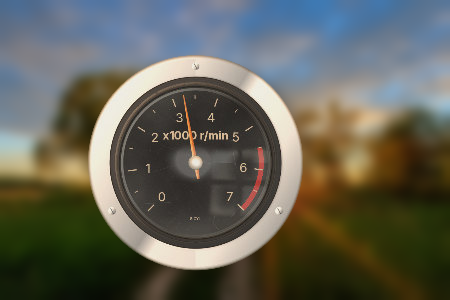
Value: 3250
